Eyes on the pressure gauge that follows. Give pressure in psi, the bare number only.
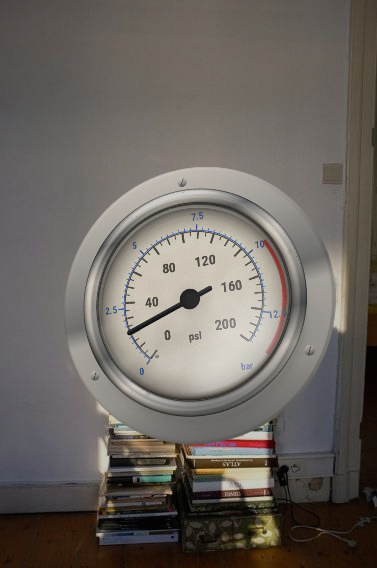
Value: 20
